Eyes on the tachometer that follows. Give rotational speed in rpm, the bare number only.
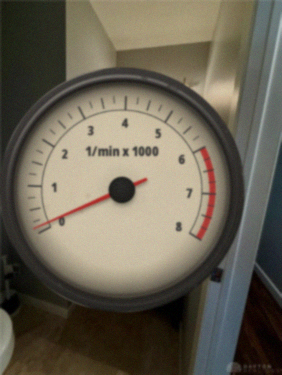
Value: 125
